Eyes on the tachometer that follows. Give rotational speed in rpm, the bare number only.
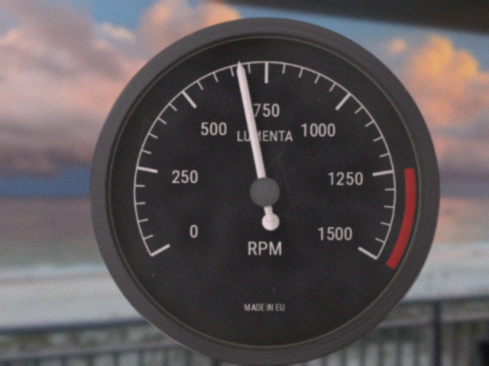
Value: 675
